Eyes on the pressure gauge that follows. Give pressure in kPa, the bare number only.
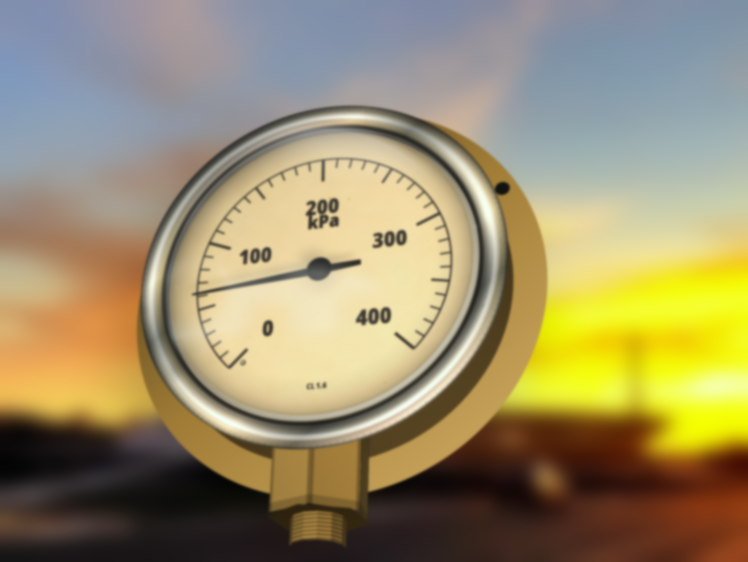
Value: 60
